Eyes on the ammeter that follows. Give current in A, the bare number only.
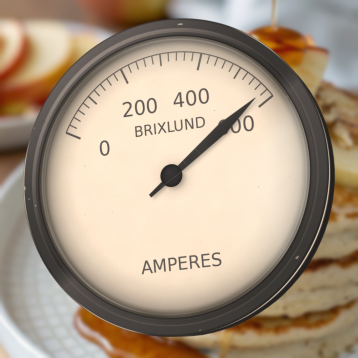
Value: 580
